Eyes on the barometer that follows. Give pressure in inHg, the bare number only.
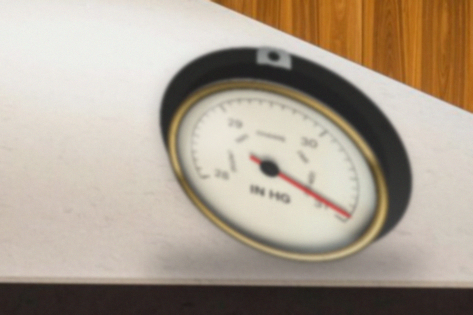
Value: 30.9
